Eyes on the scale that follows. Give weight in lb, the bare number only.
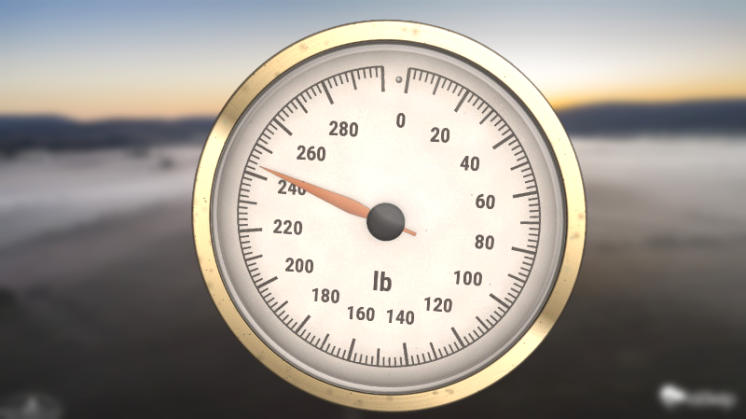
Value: 244
